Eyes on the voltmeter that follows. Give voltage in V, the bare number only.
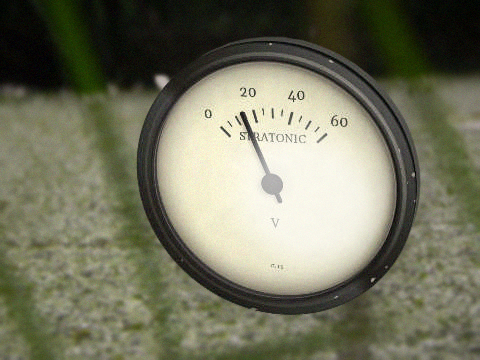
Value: 15
